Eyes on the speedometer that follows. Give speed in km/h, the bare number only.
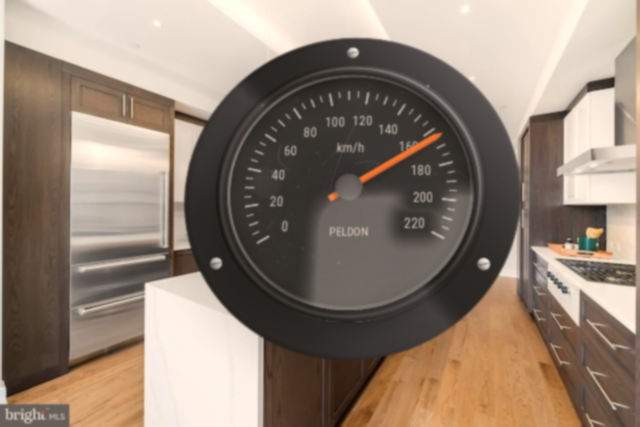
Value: 165
